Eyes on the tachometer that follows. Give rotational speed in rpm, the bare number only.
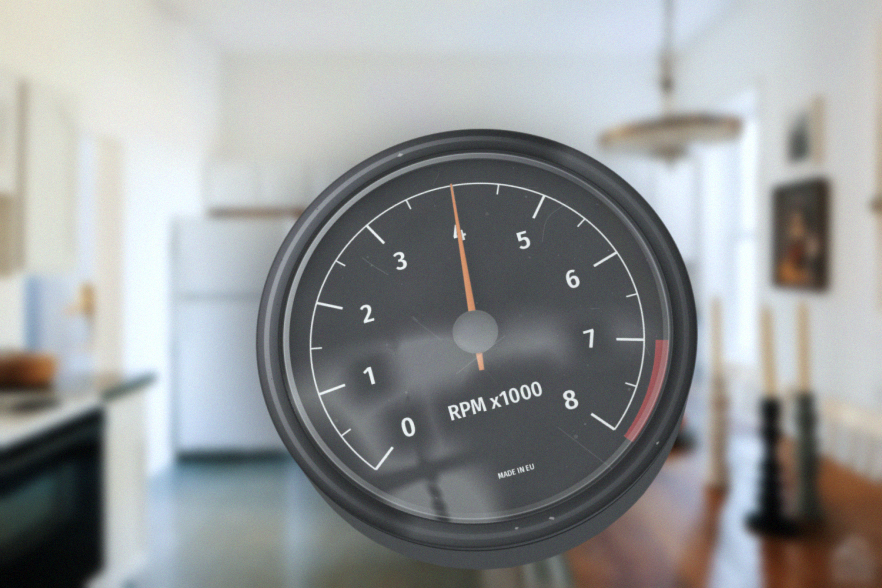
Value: 4000
